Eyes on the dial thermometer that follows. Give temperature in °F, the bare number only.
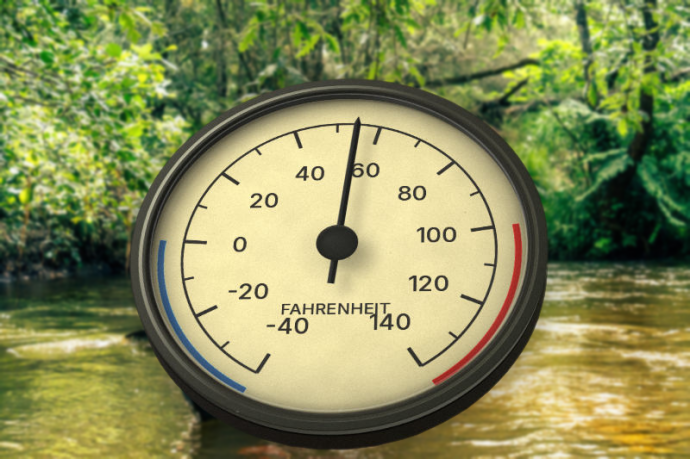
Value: 55
